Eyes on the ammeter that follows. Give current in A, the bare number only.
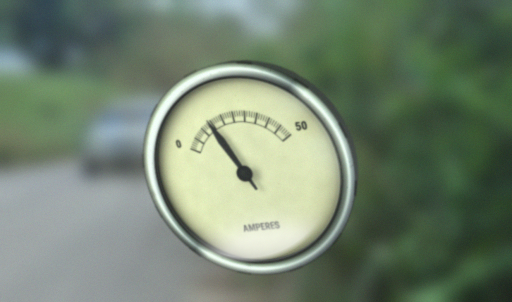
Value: 15
